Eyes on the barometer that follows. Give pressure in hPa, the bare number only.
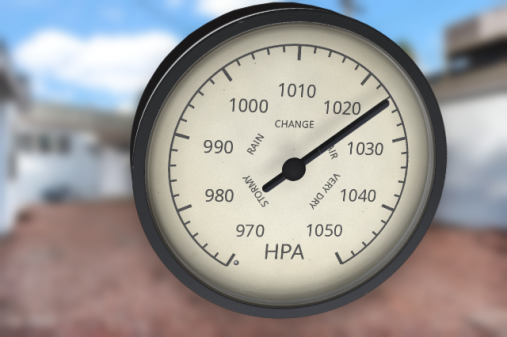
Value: 1024
